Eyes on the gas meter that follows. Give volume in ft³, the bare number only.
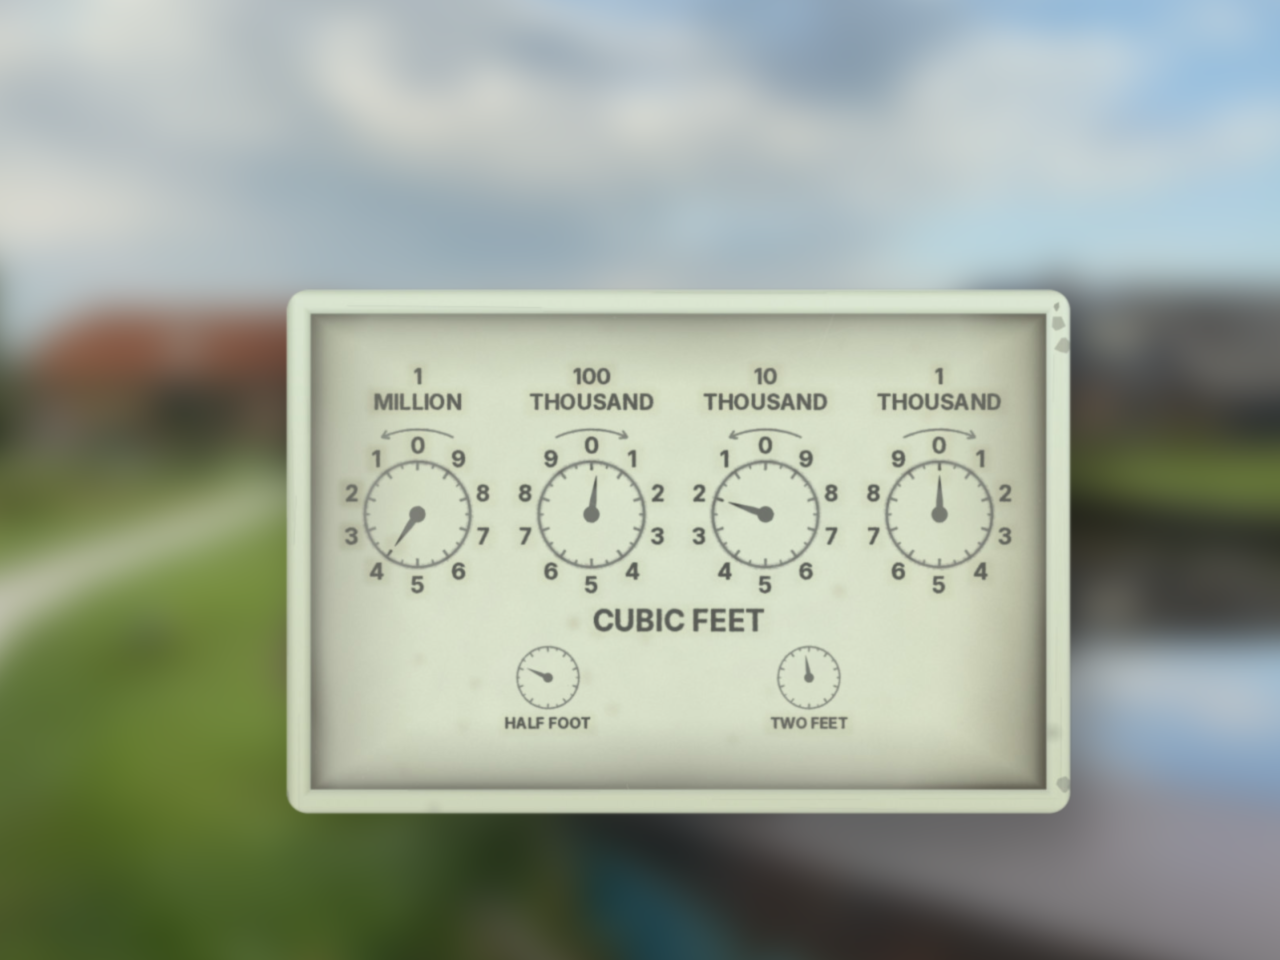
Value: 402000
